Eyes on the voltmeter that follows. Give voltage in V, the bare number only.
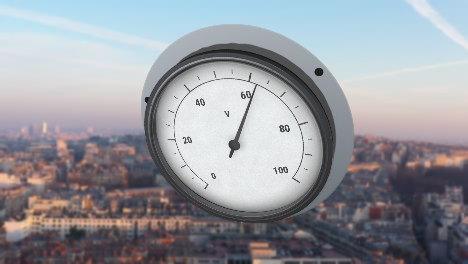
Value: 62.5
